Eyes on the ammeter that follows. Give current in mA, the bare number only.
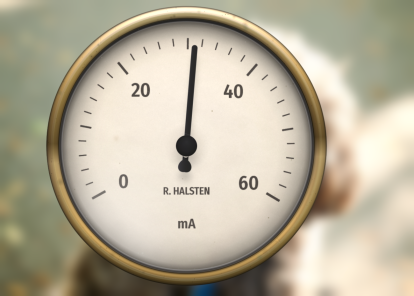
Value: 31
